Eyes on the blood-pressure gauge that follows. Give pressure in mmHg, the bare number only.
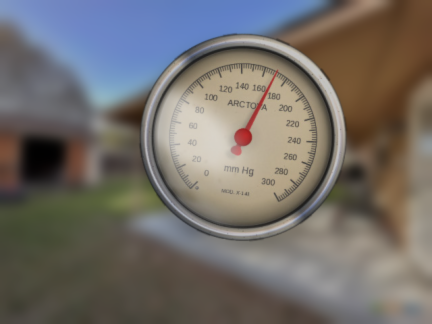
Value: 170
